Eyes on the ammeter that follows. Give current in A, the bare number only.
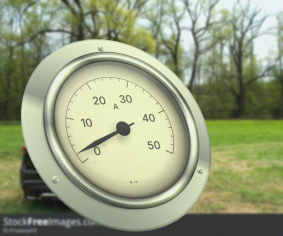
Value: 2
